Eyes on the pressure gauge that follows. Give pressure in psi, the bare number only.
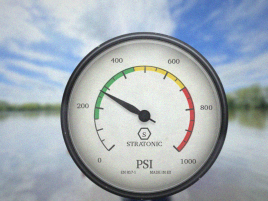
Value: 275
